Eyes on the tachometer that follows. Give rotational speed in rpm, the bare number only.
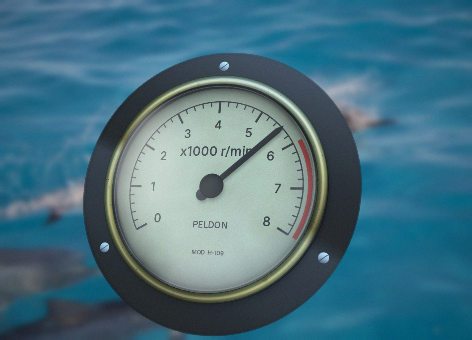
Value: 5600
